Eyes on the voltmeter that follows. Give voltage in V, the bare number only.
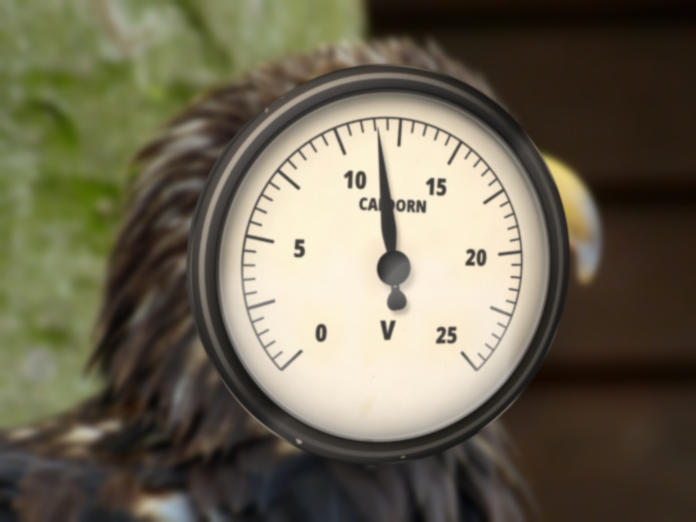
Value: 11.5
